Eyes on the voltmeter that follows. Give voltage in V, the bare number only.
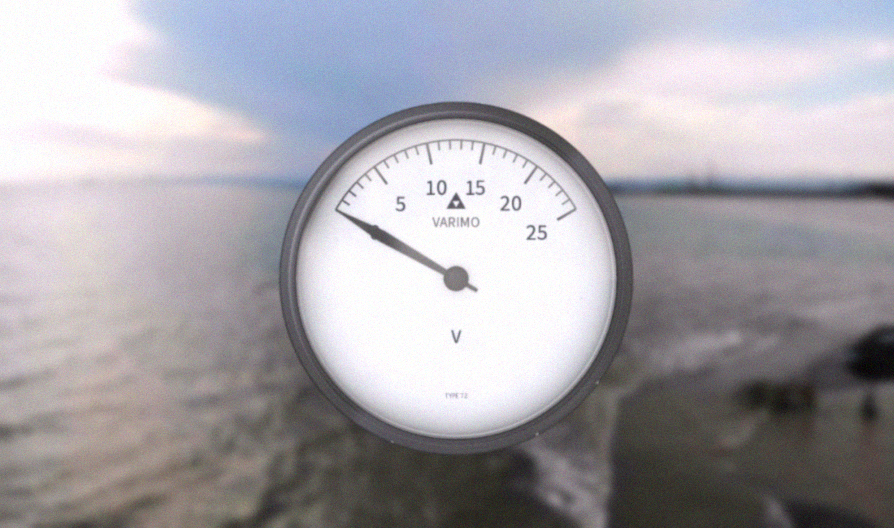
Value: 0
